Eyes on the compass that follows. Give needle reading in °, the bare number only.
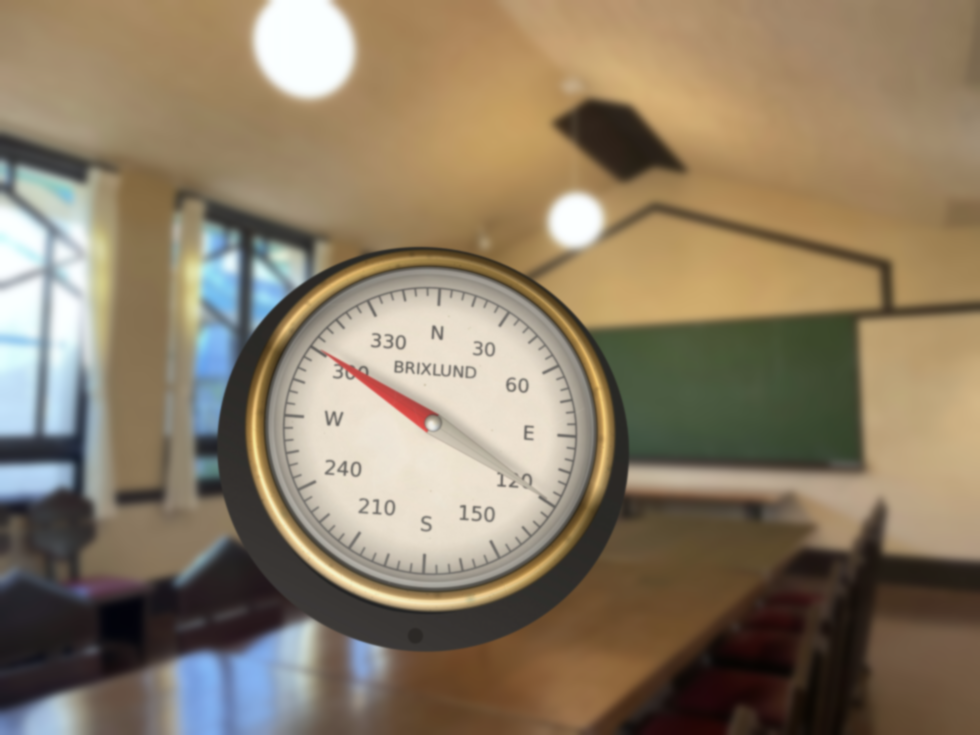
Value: 300
